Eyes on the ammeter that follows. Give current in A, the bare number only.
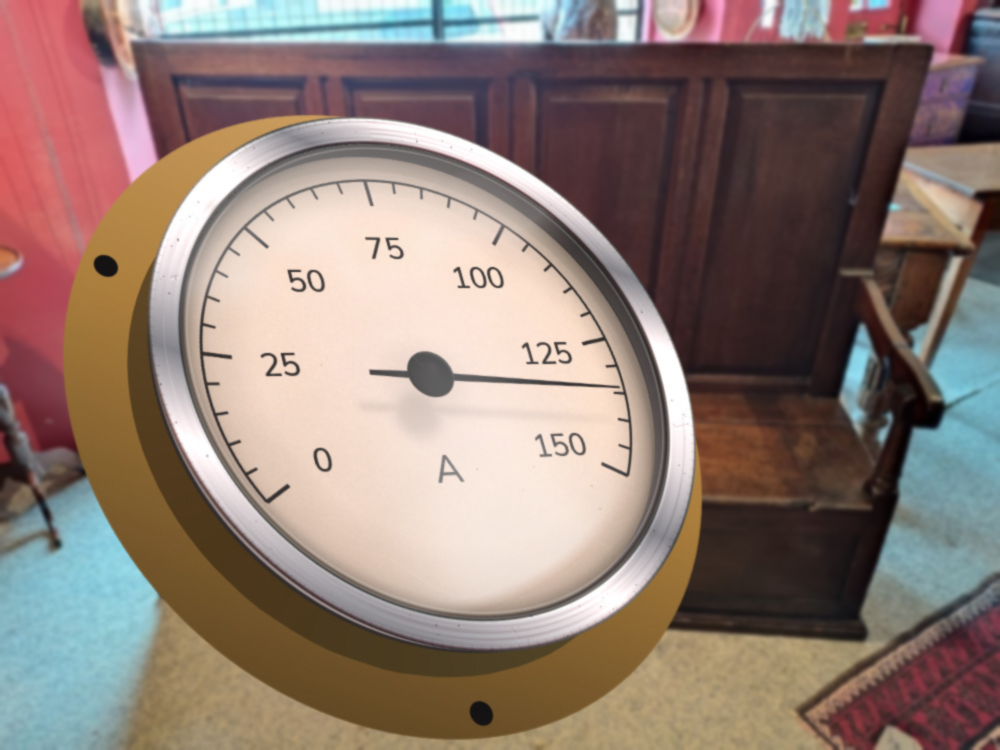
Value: 135
